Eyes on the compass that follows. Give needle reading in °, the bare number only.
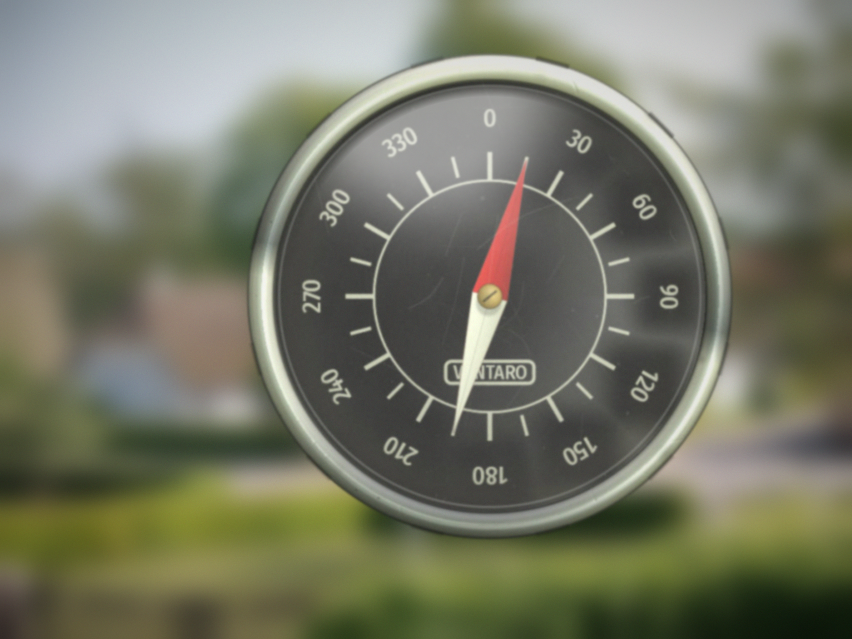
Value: 15
